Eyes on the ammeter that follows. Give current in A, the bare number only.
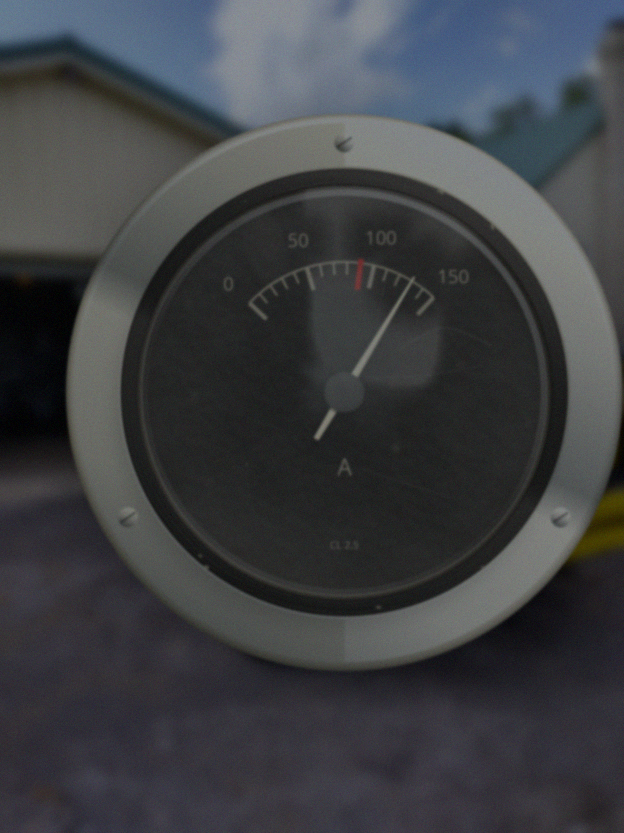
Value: 130
